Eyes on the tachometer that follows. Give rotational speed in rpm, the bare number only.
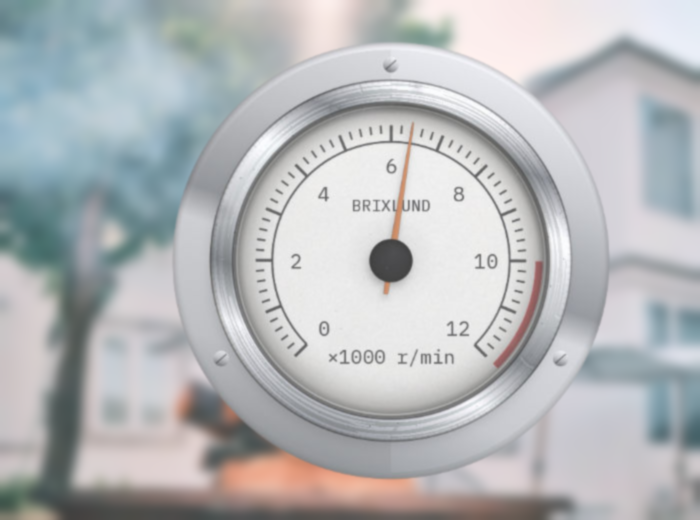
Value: 6400
